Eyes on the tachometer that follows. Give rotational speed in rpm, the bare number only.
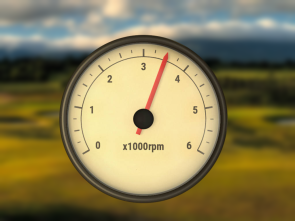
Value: 3500
